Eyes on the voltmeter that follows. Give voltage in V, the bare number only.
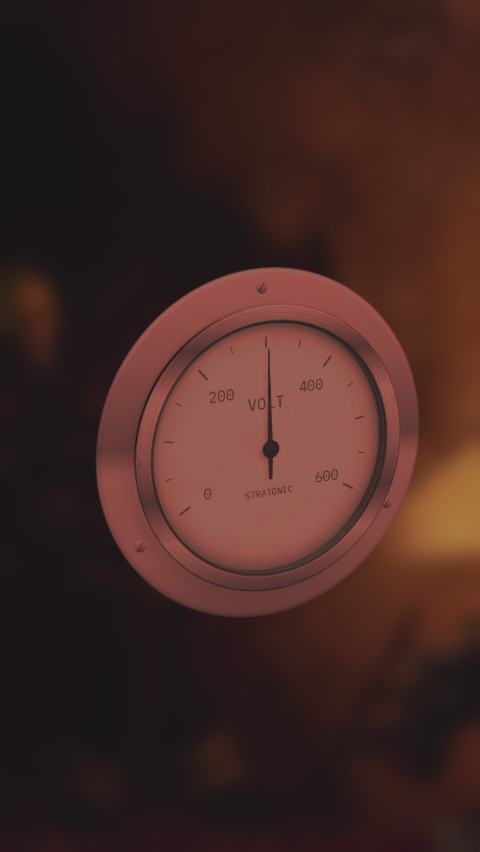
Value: 300
